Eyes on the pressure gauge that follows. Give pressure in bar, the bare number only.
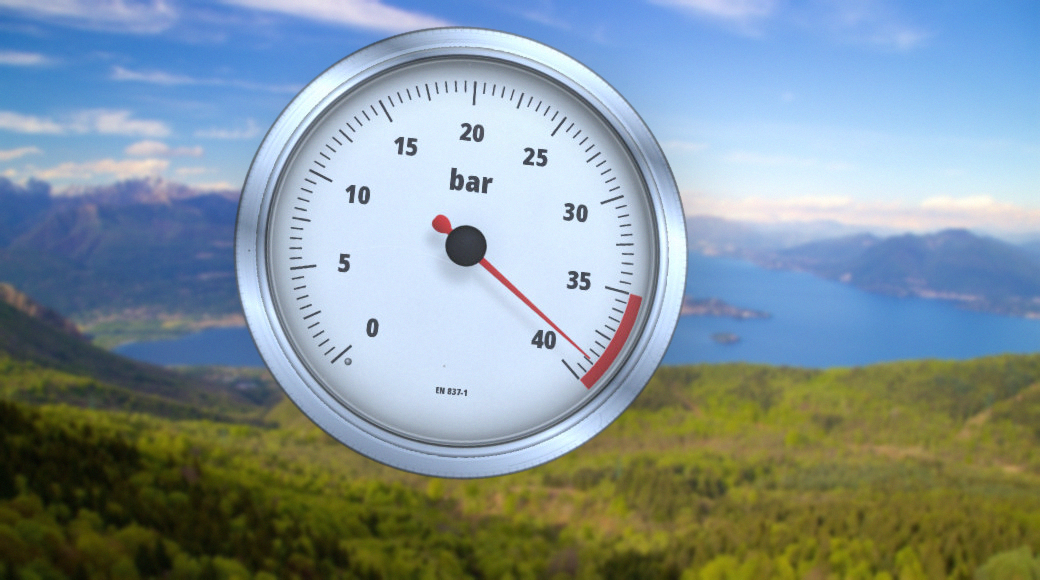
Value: 39
